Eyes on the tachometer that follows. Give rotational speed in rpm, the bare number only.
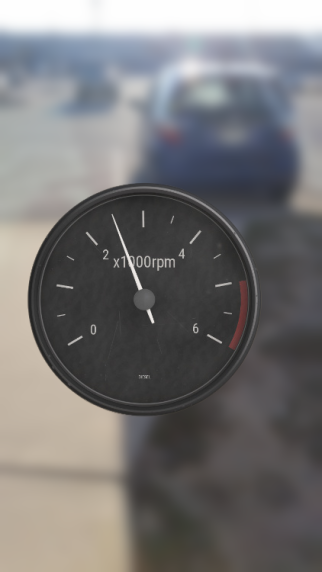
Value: 2500
